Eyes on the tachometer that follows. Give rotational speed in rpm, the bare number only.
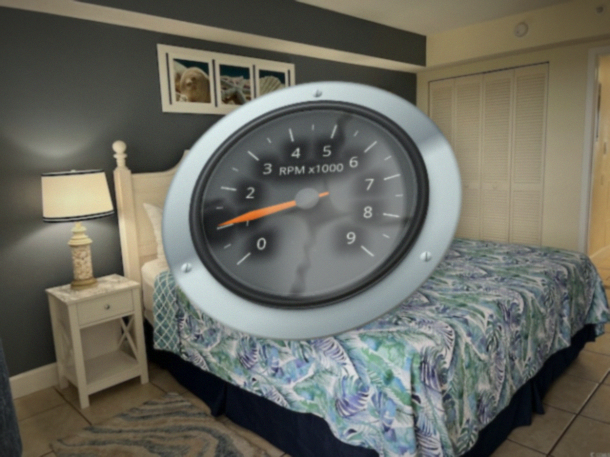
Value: 1000
